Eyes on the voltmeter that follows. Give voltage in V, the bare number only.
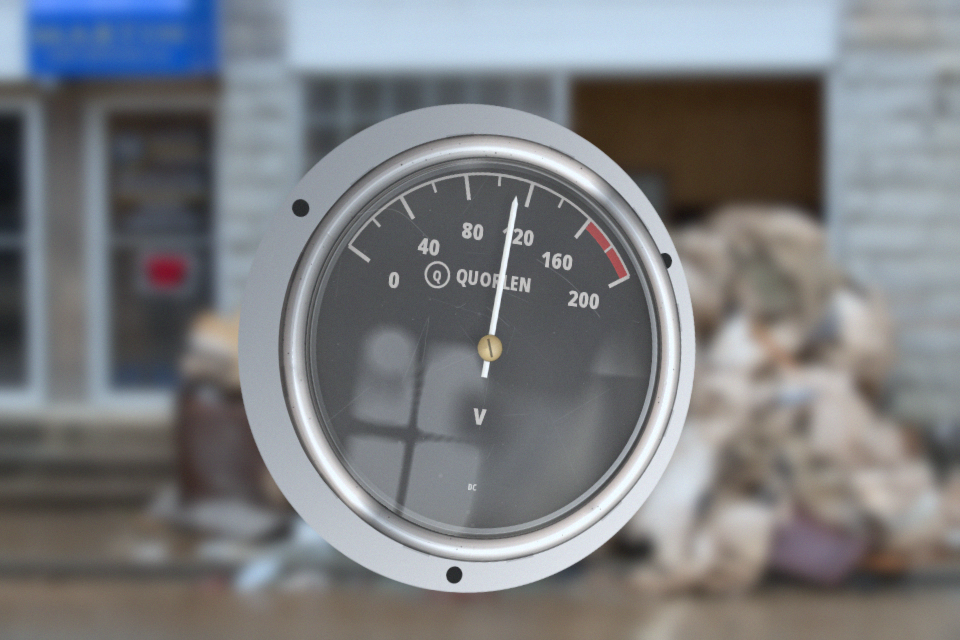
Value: 110
